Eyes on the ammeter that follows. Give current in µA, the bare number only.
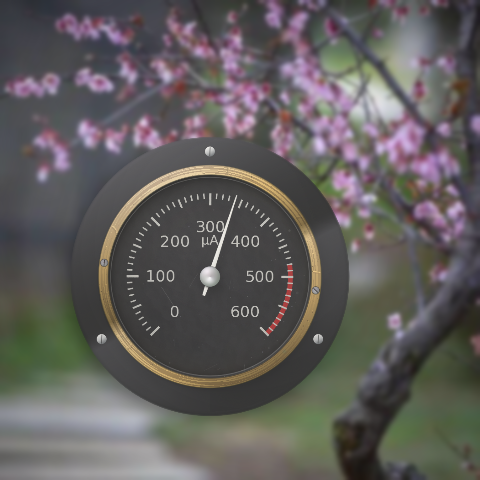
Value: 340
